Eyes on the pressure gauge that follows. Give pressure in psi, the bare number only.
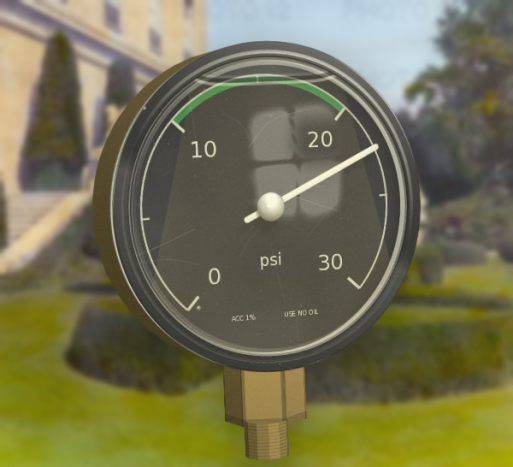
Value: 22.5
